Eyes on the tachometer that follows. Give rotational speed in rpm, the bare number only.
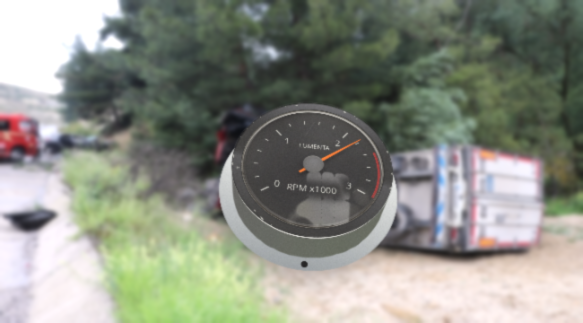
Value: 2200
